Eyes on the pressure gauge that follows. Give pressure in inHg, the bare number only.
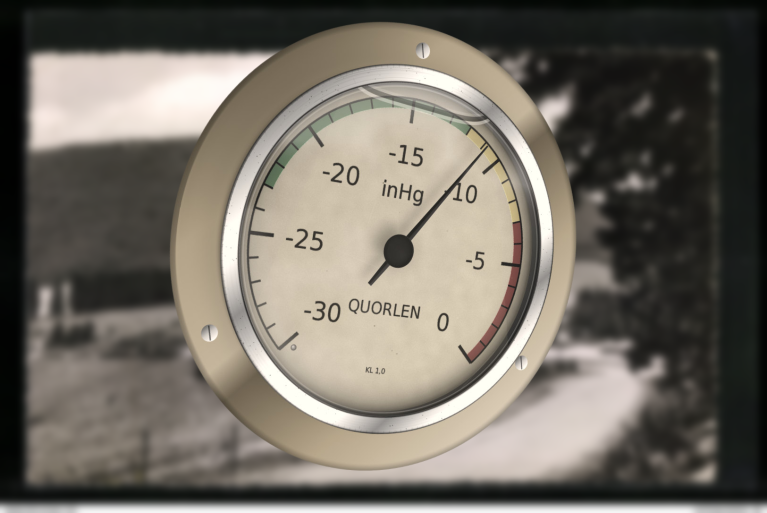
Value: -11
